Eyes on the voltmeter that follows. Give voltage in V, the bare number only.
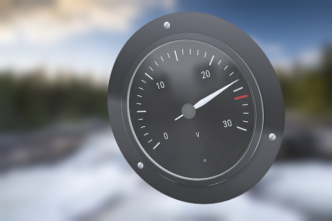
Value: 24
